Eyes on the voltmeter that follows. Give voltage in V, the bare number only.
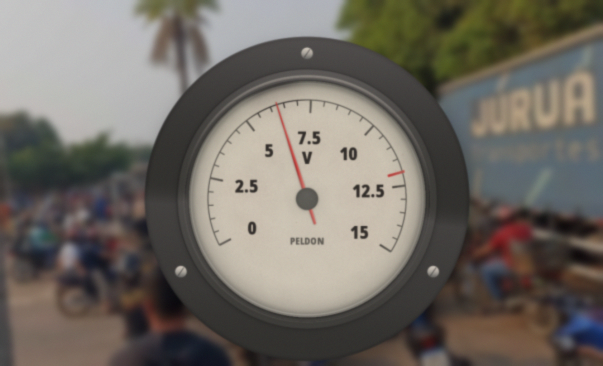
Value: 6.25
